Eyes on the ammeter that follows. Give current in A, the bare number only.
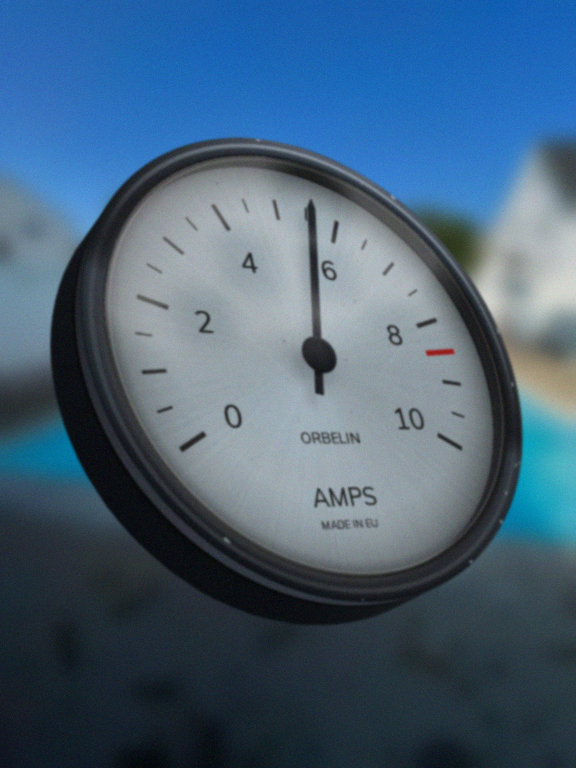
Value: 5.5
